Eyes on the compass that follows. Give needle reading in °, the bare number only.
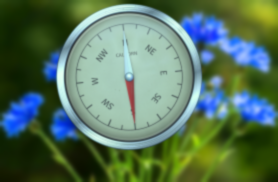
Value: 180
